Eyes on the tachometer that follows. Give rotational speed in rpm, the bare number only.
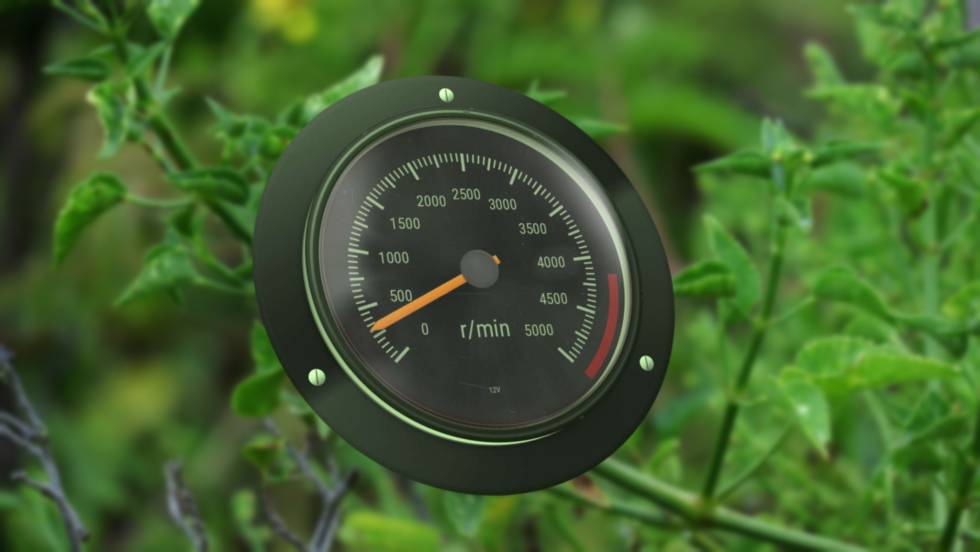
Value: 300
